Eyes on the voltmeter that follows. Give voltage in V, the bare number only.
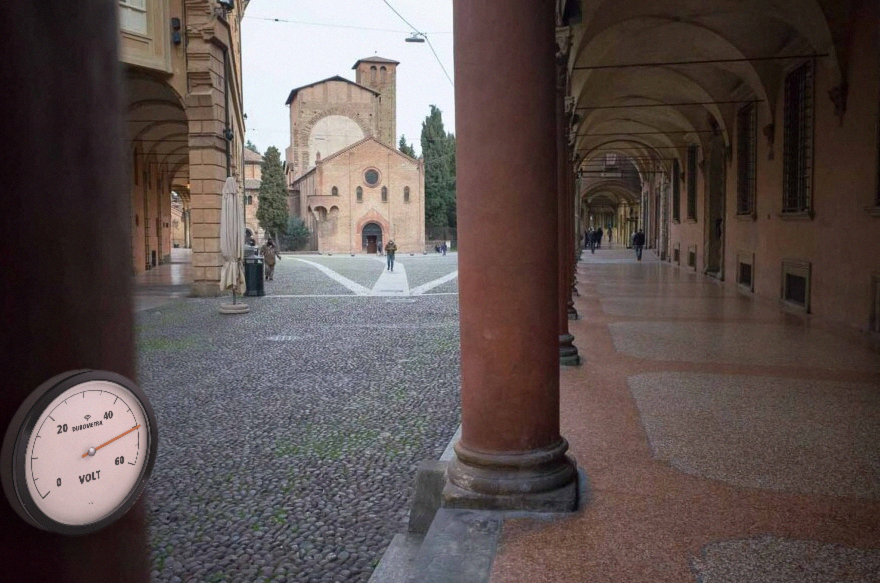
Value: 50
